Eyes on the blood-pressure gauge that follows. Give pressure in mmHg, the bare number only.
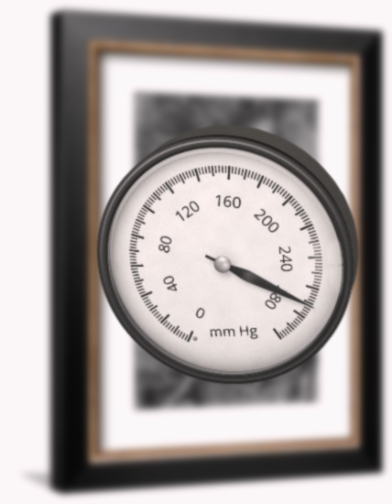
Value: 270
